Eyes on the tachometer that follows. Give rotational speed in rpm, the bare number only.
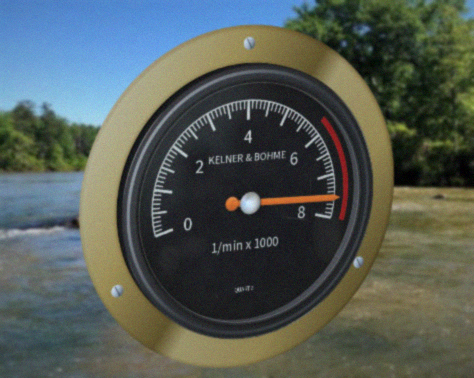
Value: 7500
